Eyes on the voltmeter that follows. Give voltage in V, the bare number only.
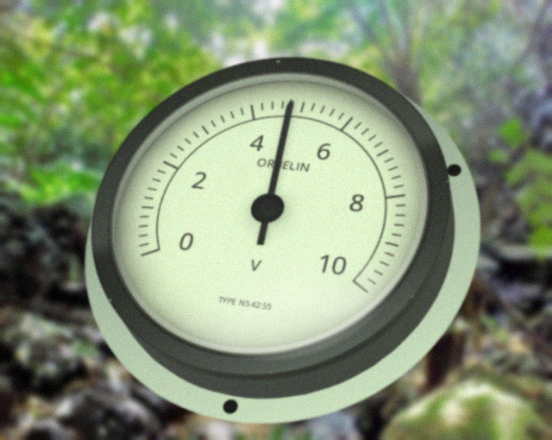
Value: 4.8
